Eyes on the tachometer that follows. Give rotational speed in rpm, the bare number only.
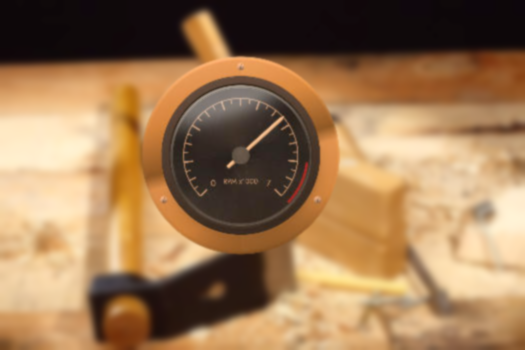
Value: 4750
